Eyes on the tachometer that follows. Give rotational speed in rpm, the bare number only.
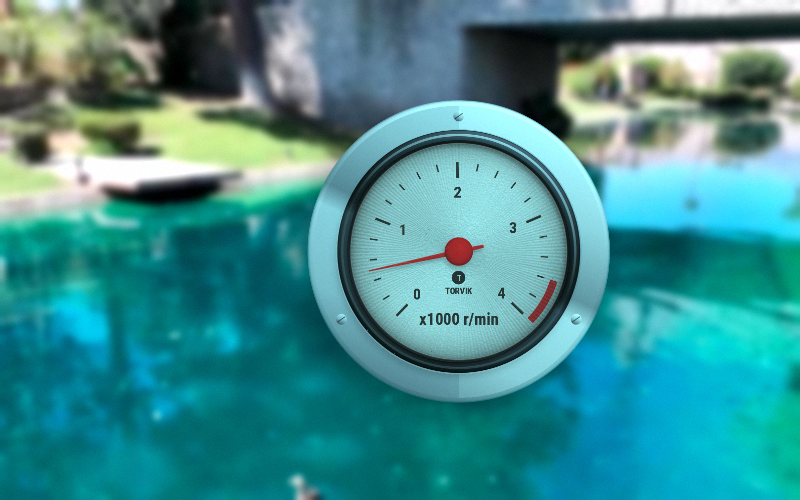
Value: 500
